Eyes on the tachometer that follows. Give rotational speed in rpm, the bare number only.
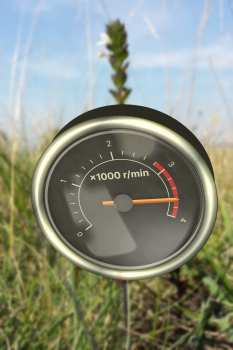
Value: 3600
